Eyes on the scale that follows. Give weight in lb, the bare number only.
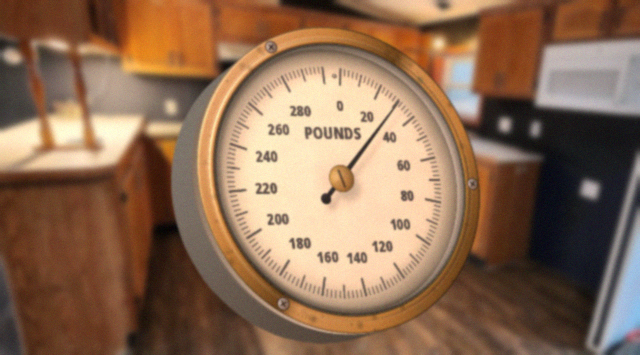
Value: 30
